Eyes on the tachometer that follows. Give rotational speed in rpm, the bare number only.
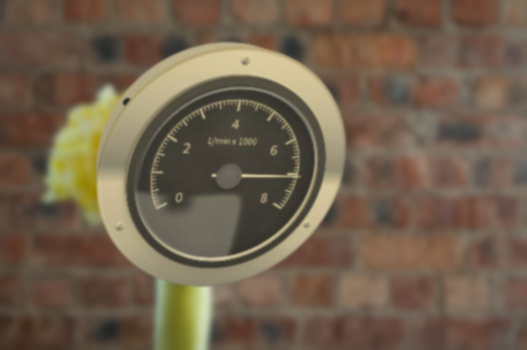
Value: 7000
